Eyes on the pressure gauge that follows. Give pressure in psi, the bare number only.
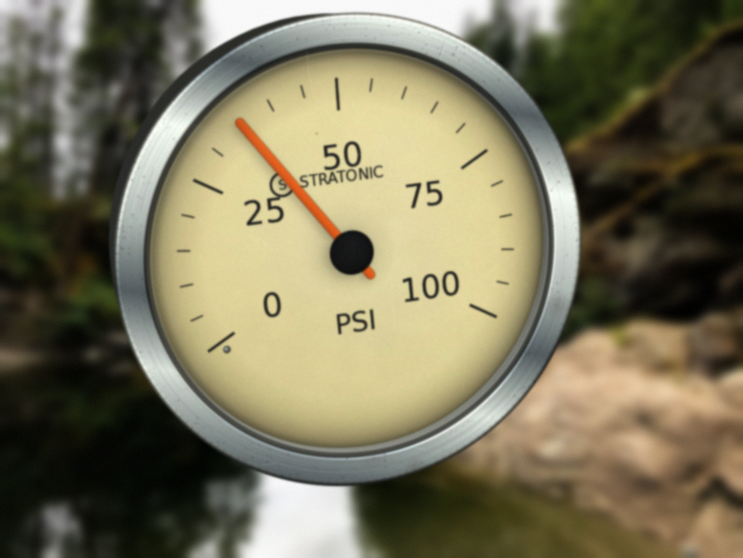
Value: 35
